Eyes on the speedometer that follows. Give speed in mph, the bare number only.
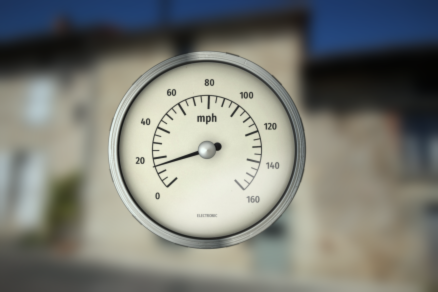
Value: 15
